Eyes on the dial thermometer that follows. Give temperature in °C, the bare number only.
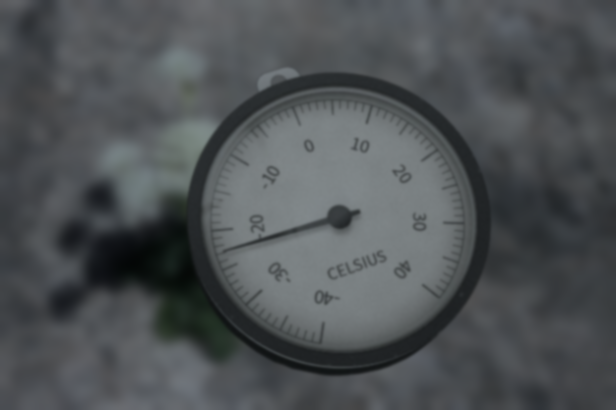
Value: -23
